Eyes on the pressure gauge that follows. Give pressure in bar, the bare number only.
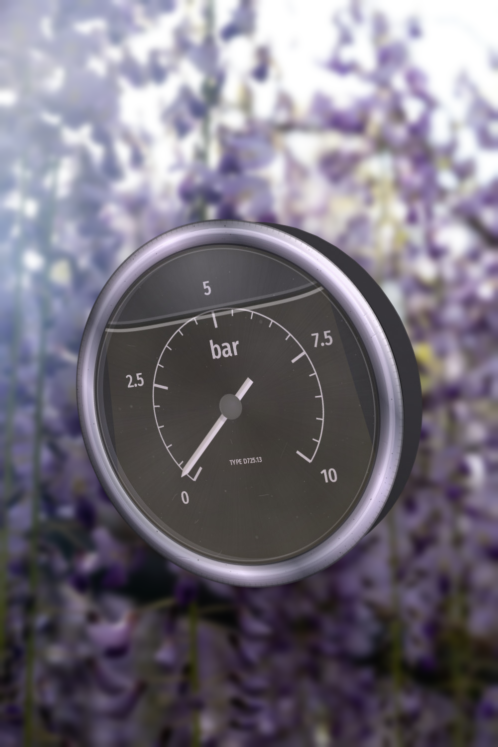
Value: 0.25
